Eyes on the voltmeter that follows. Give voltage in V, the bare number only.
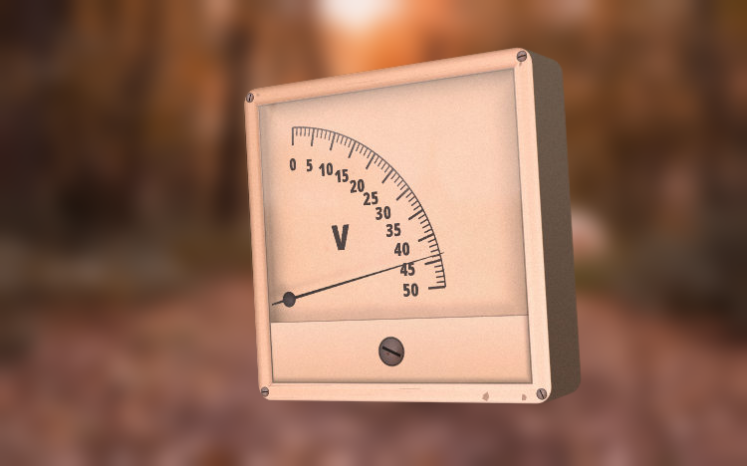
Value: 44
